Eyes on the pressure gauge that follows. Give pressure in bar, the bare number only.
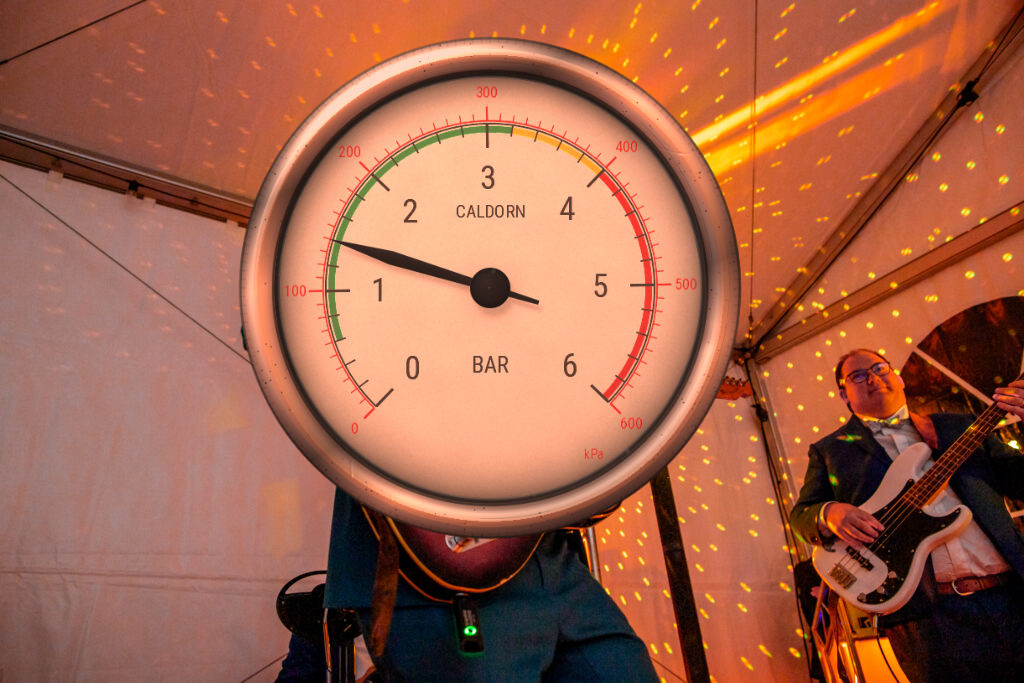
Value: 1.4
